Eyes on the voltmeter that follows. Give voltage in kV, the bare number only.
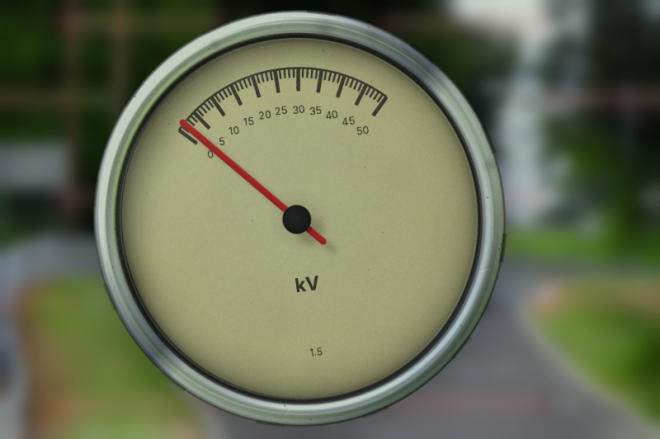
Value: 2
